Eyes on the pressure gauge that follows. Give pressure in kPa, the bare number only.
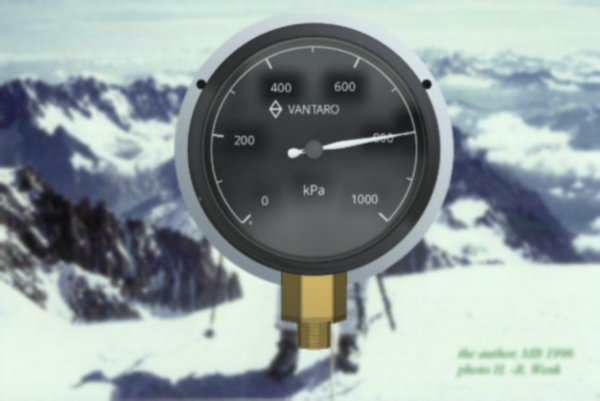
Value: 800
